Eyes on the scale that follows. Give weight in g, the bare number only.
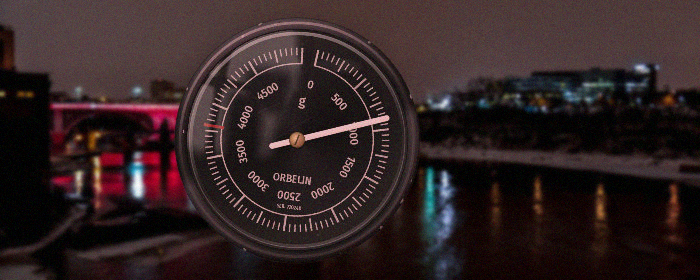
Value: 900
